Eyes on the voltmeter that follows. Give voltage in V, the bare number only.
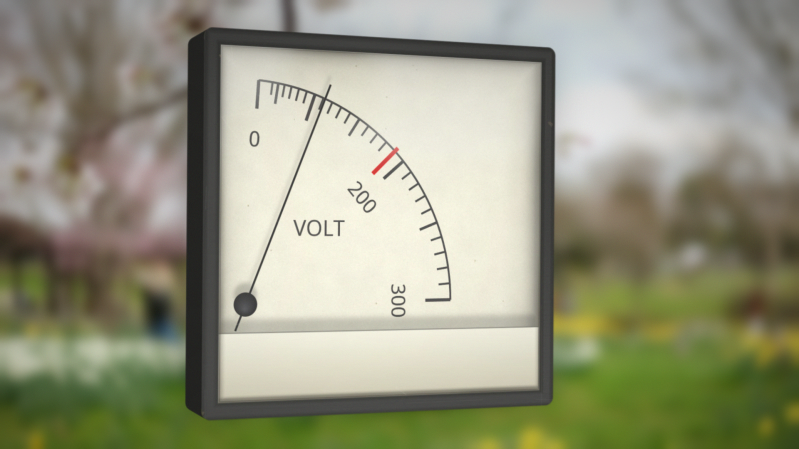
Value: 110
